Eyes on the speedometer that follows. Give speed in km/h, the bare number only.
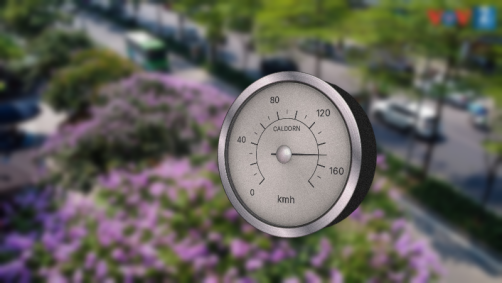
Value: 150
